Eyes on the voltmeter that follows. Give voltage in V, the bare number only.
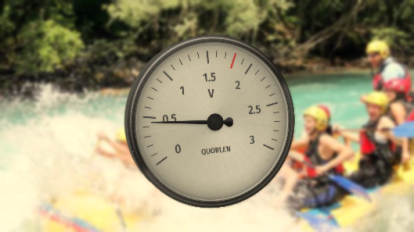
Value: 0.45
